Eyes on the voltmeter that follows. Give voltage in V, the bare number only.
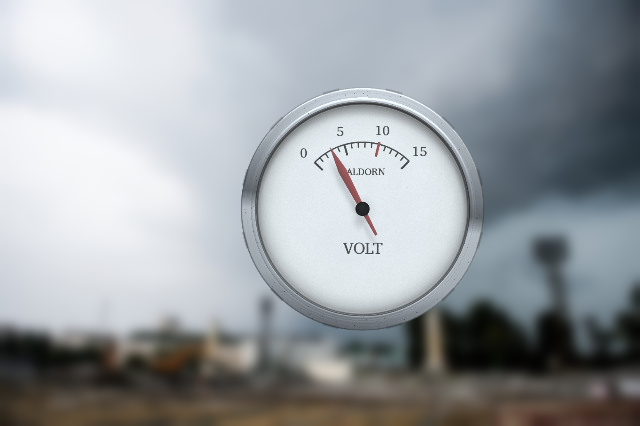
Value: 3
